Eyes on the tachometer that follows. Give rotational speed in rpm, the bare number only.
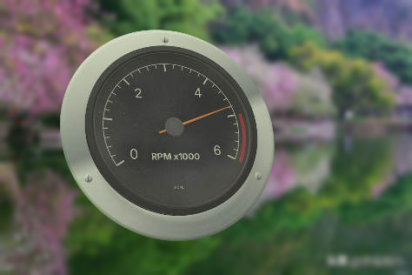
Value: 4800
